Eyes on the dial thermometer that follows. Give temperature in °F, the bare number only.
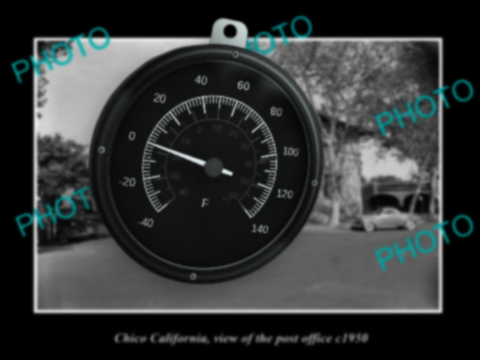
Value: 0
